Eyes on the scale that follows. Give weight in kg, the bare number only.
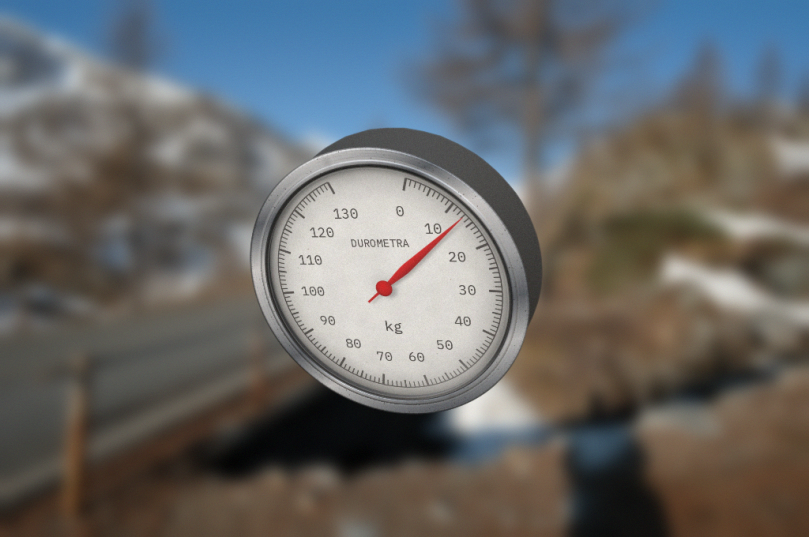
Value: 13
